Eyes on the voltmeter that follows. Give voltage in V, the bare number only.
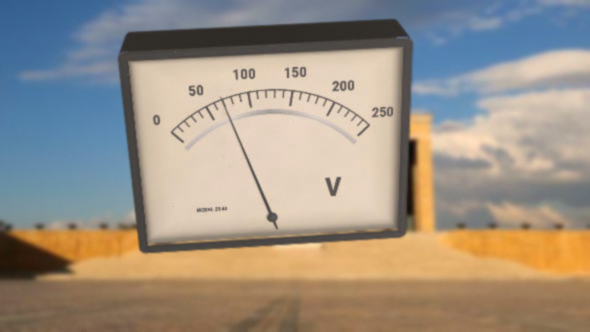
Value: 70
